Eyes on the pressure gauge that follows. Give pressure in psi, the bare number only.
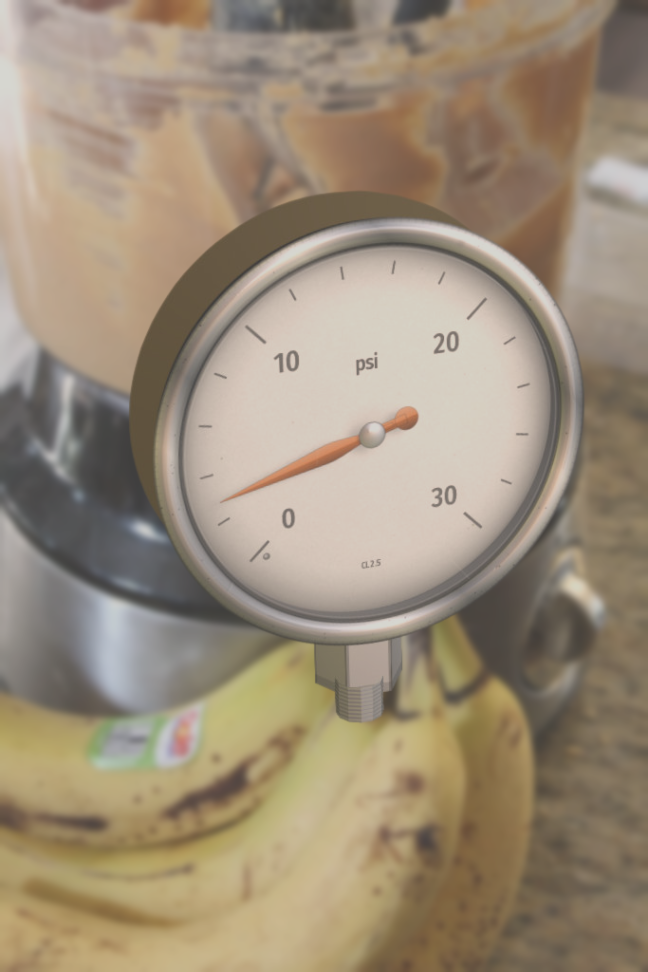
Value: 3
